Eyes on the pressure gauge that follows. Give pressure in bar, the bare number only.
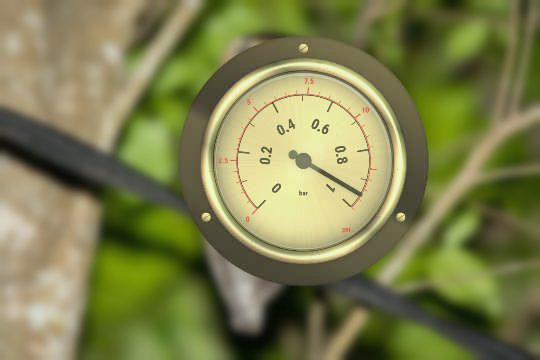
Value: 0.95
